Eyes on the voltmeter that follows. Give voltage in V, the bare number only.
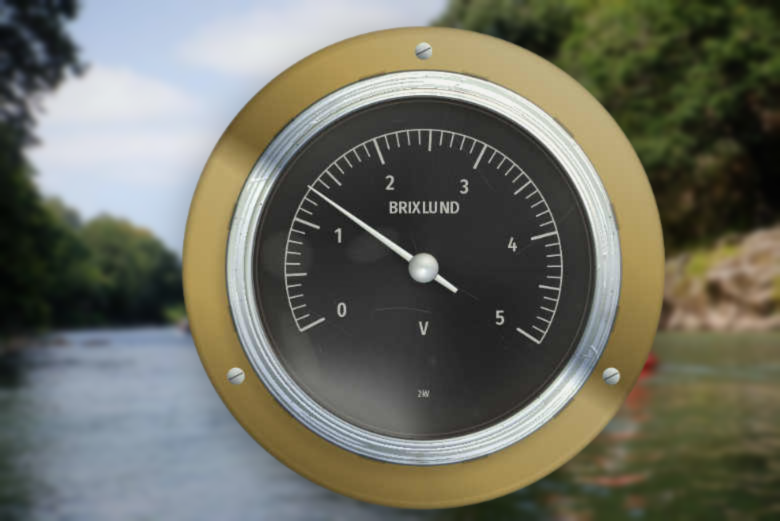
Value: 1.3
